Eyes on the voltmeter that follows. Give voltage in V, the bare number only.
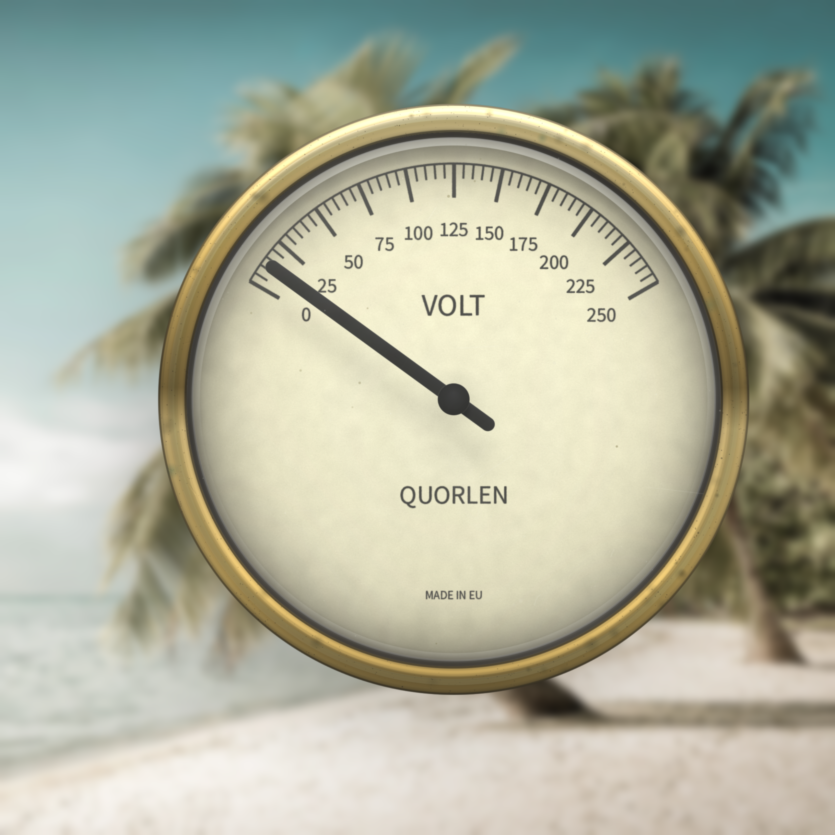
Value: 12.5
